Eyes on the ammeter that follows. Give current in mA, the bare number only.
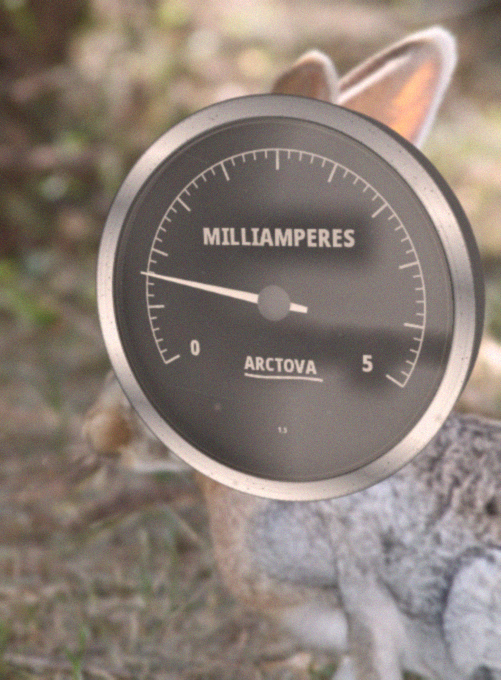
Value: 0.8
